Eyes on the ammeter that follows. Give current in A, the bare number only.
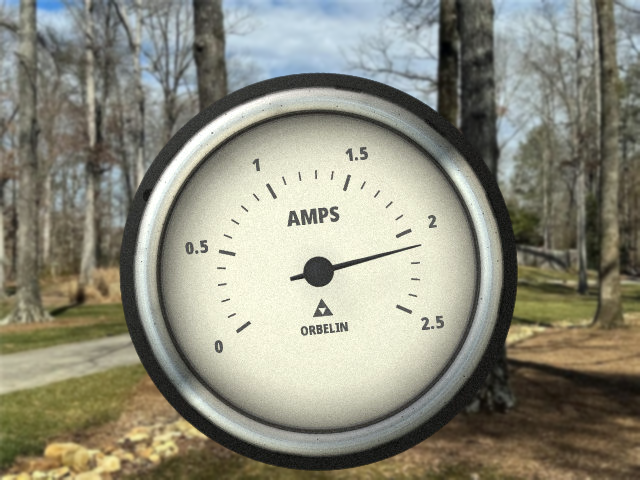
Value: 2.1
